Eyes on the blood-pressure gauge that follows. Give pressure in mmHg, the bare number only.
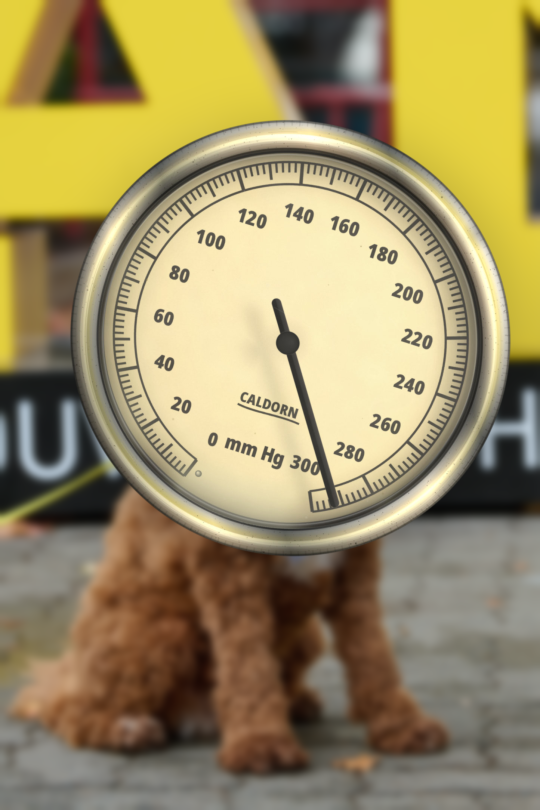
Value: 292
